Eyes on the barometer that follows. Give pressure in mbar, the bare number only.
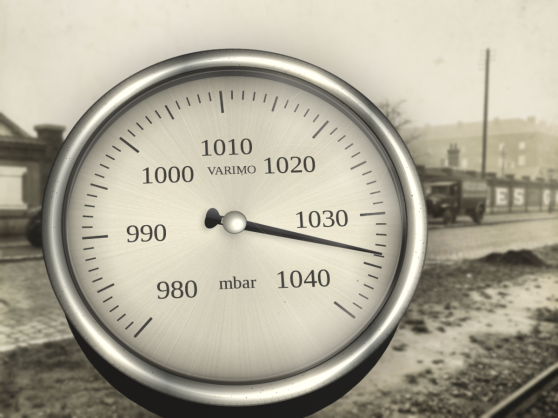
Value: 1034
